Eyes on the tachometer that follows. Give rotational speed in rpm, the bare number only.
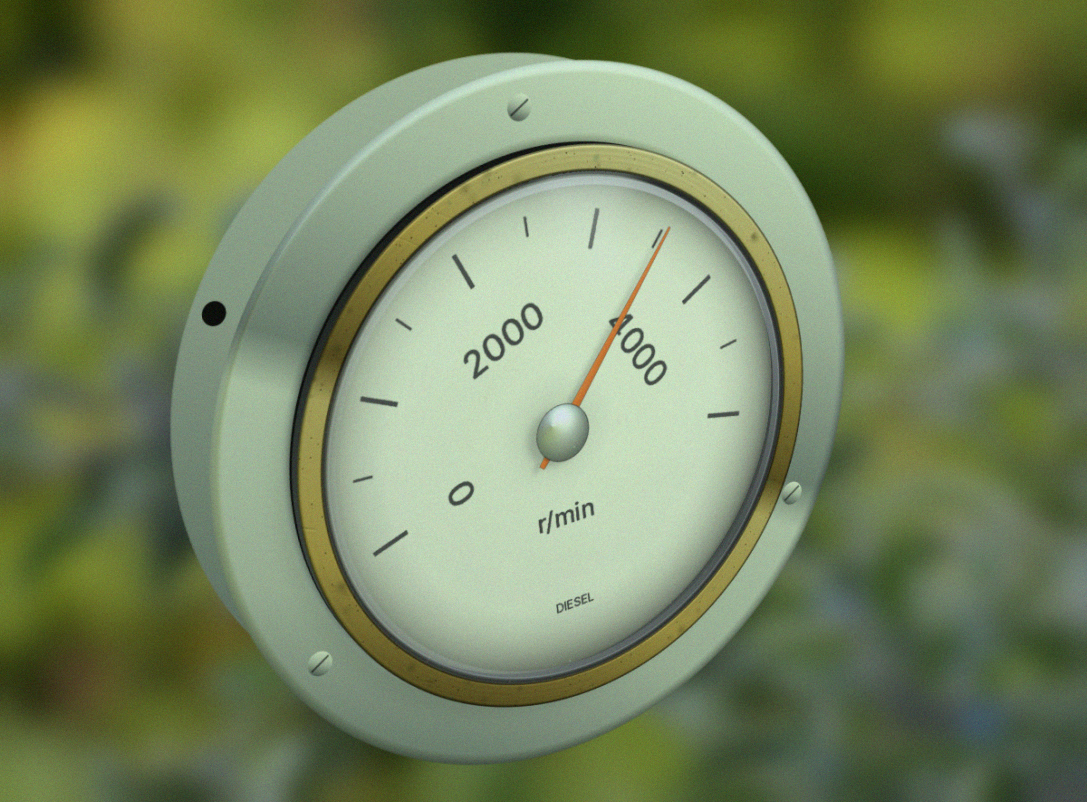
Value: 3500
